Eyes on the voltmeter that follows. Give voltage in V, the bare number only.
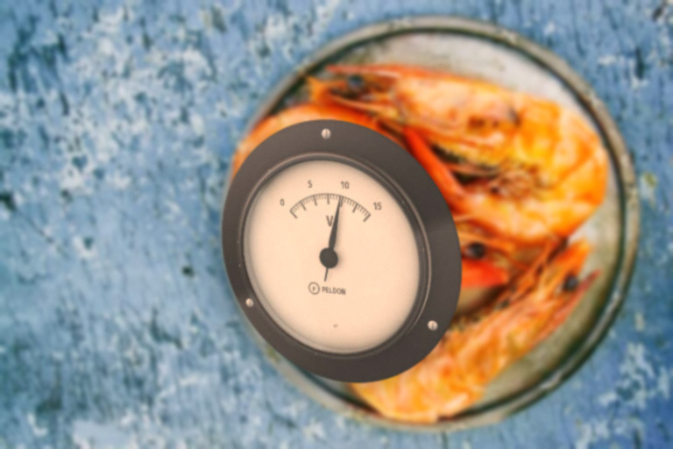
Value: 10
